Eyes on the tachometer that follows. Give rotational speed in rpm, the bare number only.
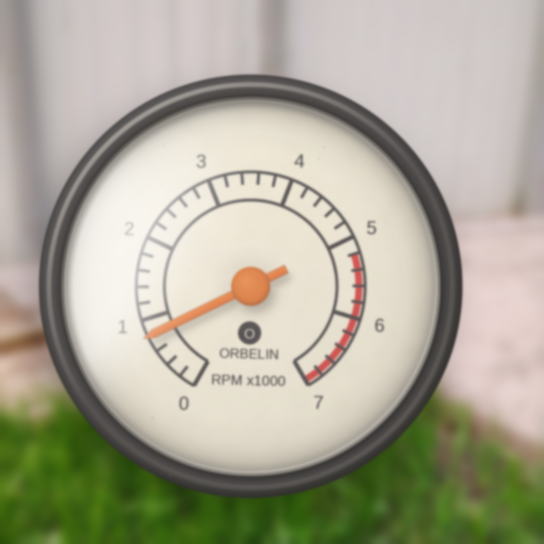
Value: 800
